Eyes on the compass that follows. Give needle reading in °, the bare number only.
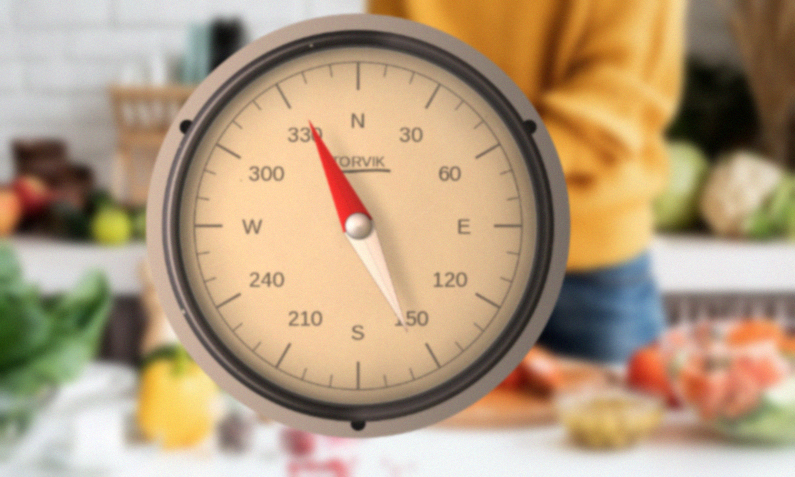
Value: 335
